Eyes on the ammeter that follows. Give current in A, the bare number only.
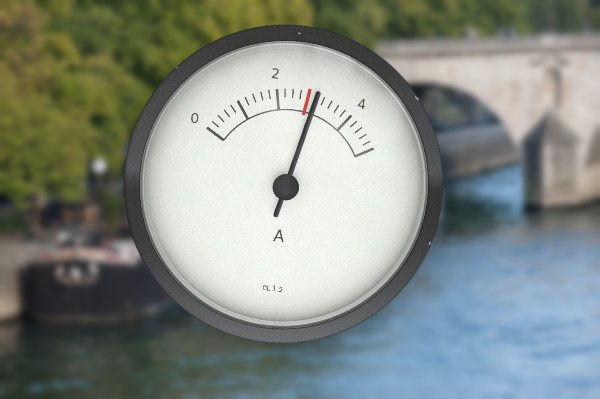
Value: 3
